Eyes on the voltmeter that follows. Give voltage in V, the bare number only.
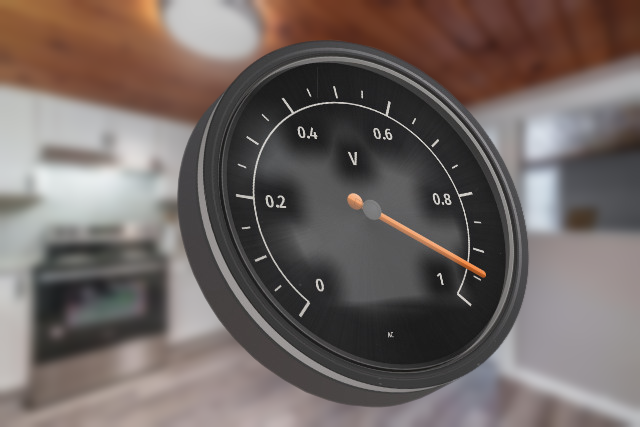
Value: 0.95
